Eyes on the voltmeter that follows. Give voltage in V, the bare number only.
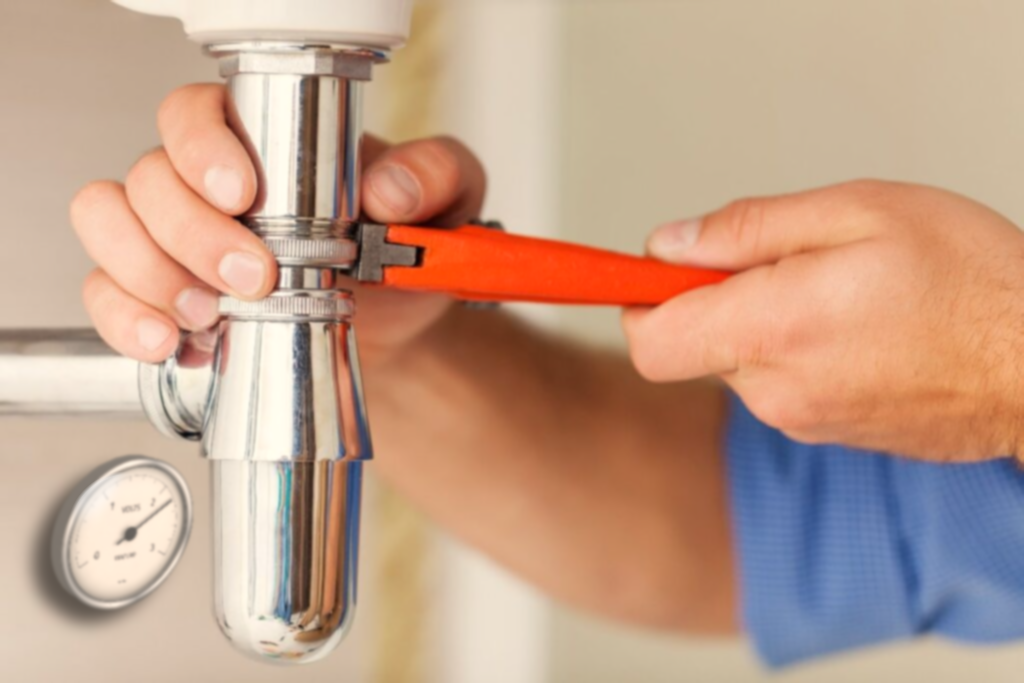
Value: 2.2
